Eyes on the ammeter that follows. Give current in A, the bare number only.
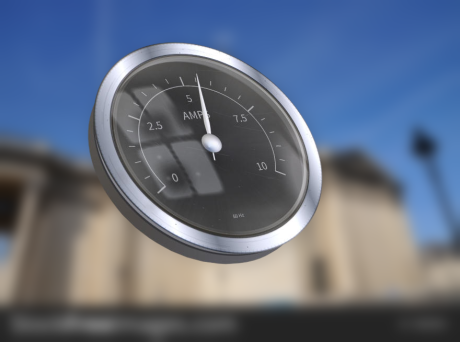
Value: 5.5
